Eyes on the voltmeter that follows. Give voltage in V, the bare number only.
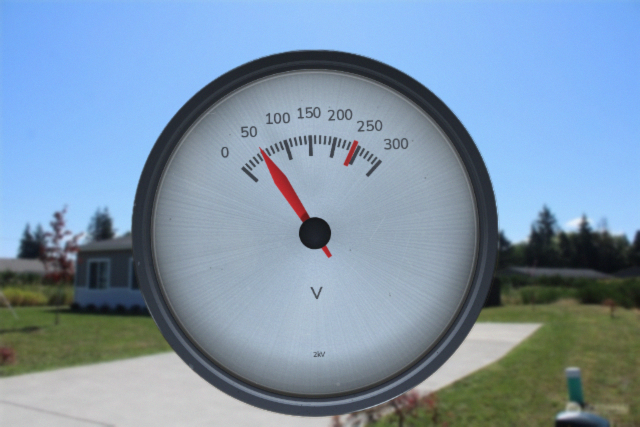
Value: 50
